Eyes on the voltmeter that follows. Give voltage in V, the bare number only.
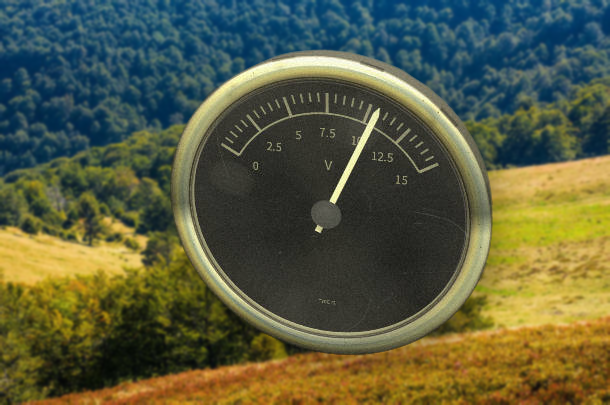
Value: 10.5
